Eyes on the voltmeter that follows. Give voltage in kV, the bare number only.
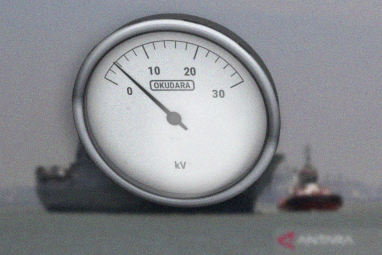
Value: 4
